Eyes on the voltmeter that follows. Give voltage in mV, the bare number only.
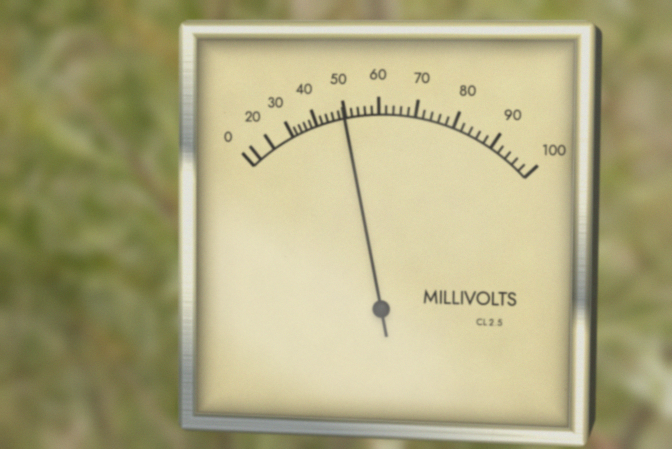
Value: 50
